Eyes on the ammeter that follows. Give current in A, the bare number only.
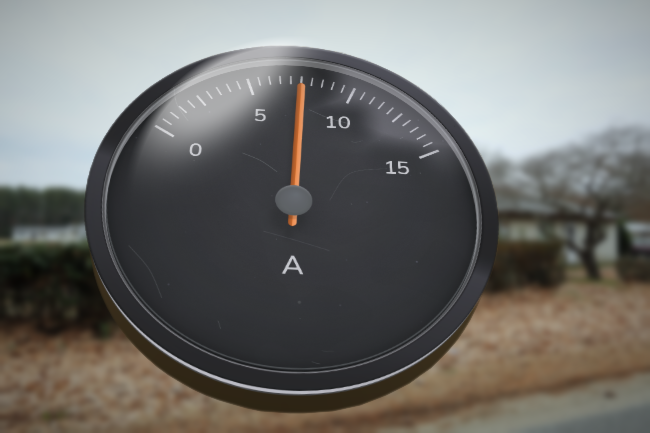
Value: 7.5
